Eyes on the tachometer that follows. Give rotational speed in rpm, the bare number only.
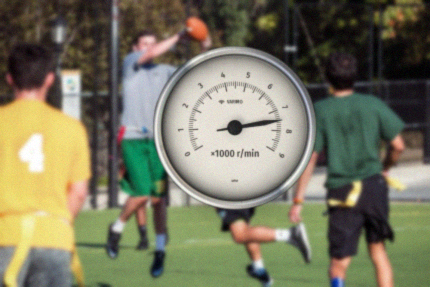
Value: 7500
